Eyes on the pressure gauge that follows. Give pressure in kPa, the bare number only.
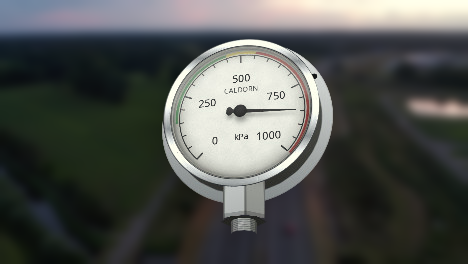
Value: 850
